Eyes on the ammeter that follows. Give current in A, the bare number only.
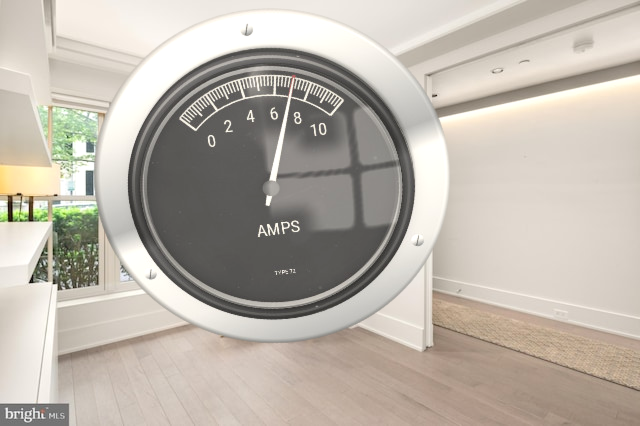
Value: 7
